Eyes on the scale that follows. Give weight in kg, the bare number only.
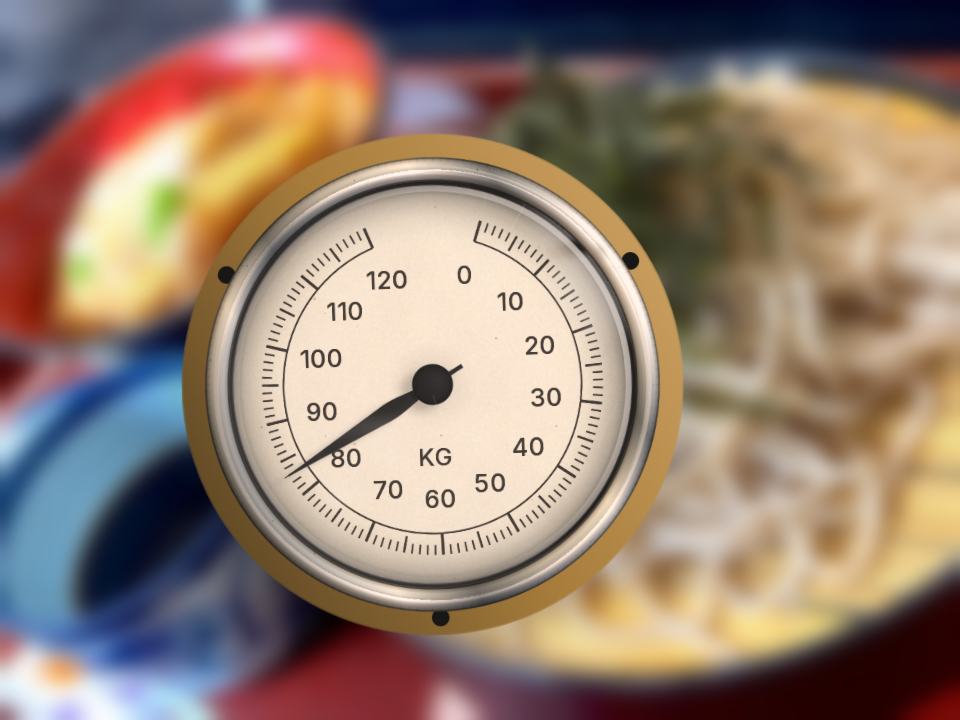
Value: 83
